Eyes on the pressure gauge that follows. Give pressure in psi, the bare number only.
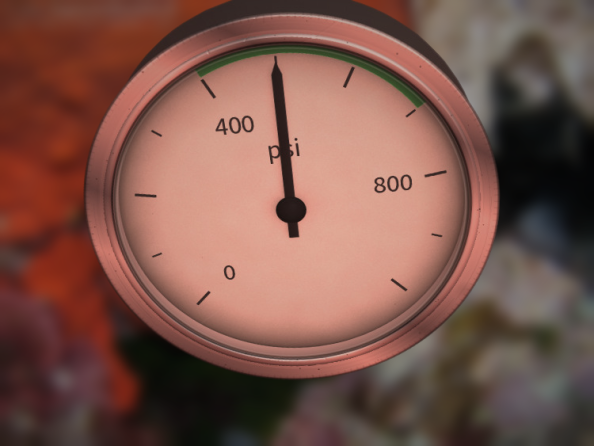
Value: 500
